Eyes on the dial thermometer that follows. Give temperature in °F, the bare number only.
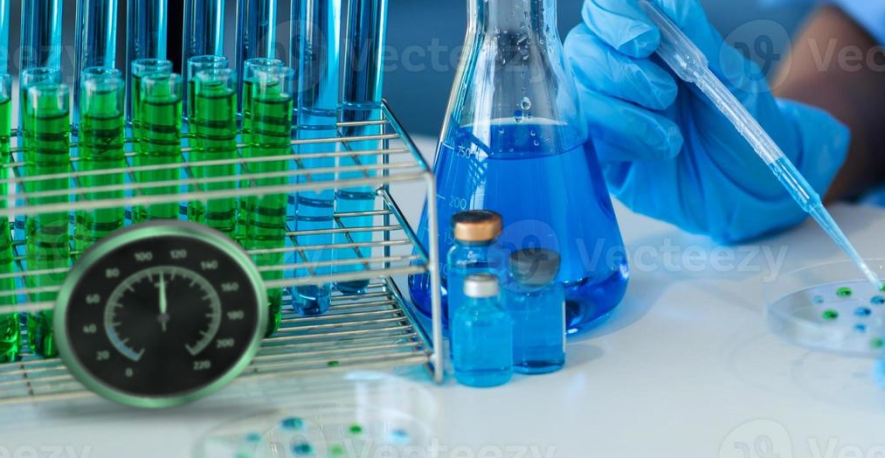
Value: 110
